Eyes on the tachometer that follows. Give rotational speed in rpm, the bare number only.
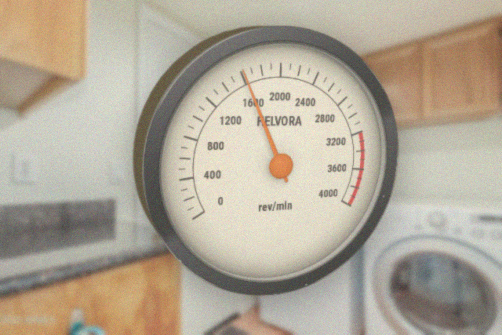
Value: 1600
